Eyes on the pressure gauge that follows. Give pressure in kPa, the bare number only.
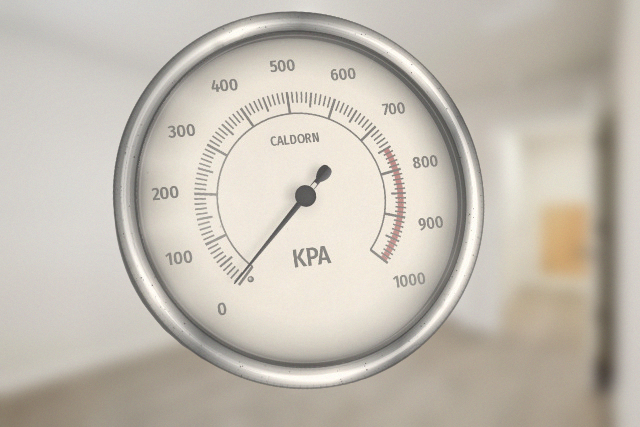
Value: 10
